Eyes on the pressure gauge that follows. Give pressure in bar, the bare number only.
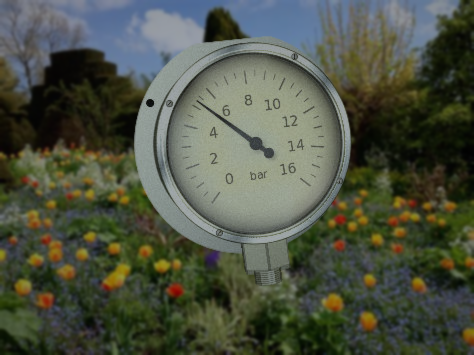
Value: 5.25
